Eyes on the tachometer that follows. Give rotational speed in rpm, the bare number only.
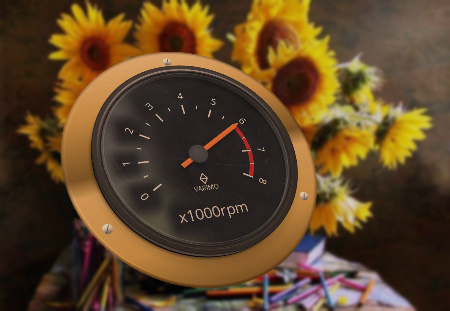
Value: 6000
